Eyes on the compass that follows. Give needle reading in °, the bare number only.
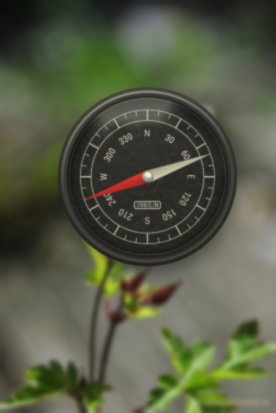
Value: 250
